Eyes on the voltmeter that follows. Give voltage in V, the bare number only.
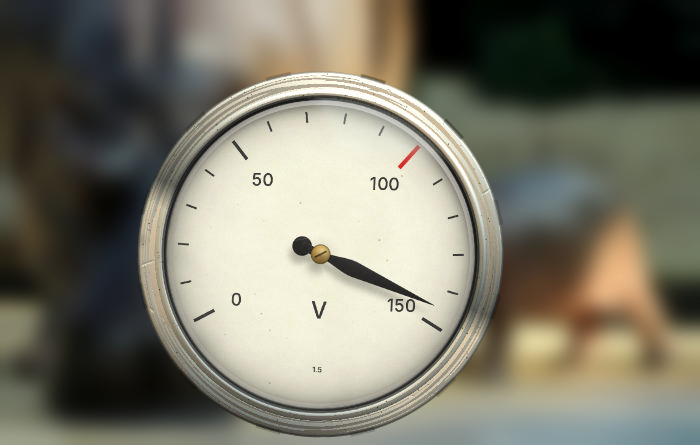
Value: 145
